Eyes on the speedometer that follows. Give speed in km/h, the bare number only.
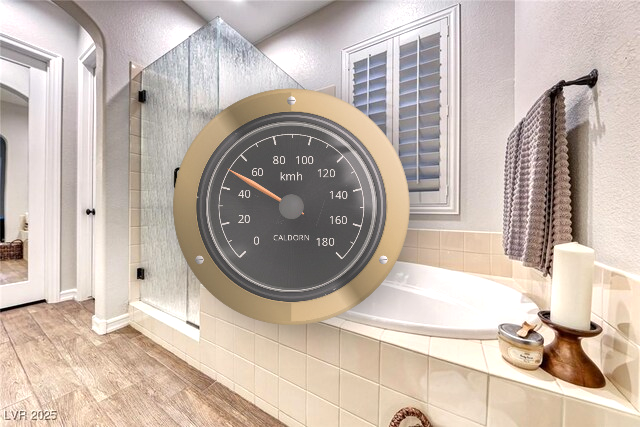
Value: 50
